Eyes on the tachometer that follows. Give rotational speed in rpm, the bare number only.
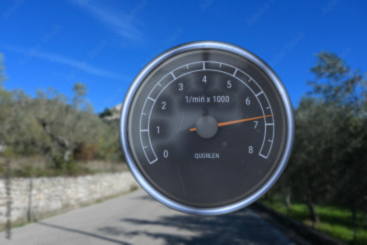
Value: 6750
